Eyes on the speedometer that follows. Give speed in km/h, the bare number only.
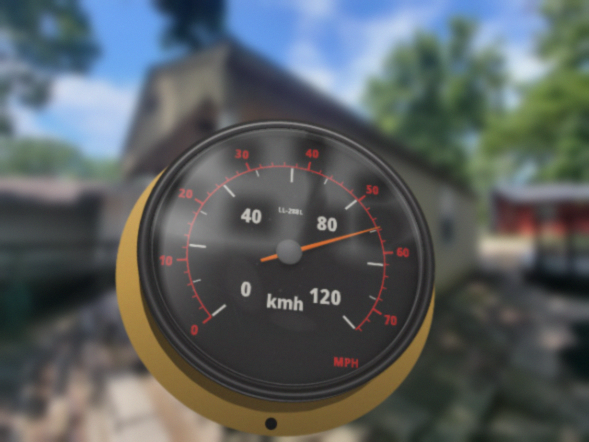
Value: 90
